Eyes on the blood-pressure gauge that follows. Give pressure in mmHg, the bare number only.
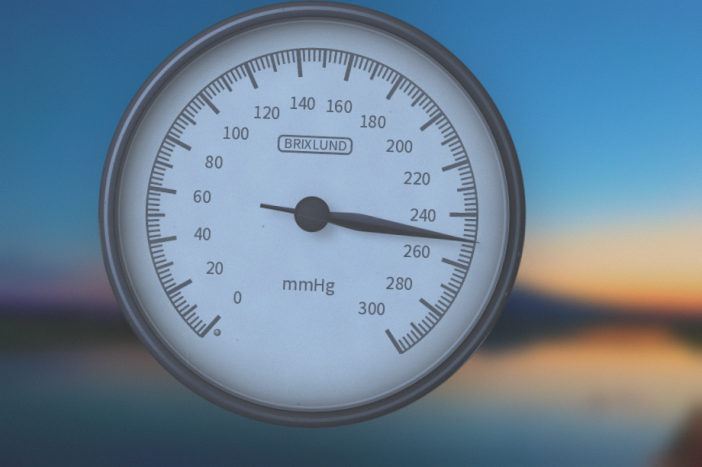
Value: 250
